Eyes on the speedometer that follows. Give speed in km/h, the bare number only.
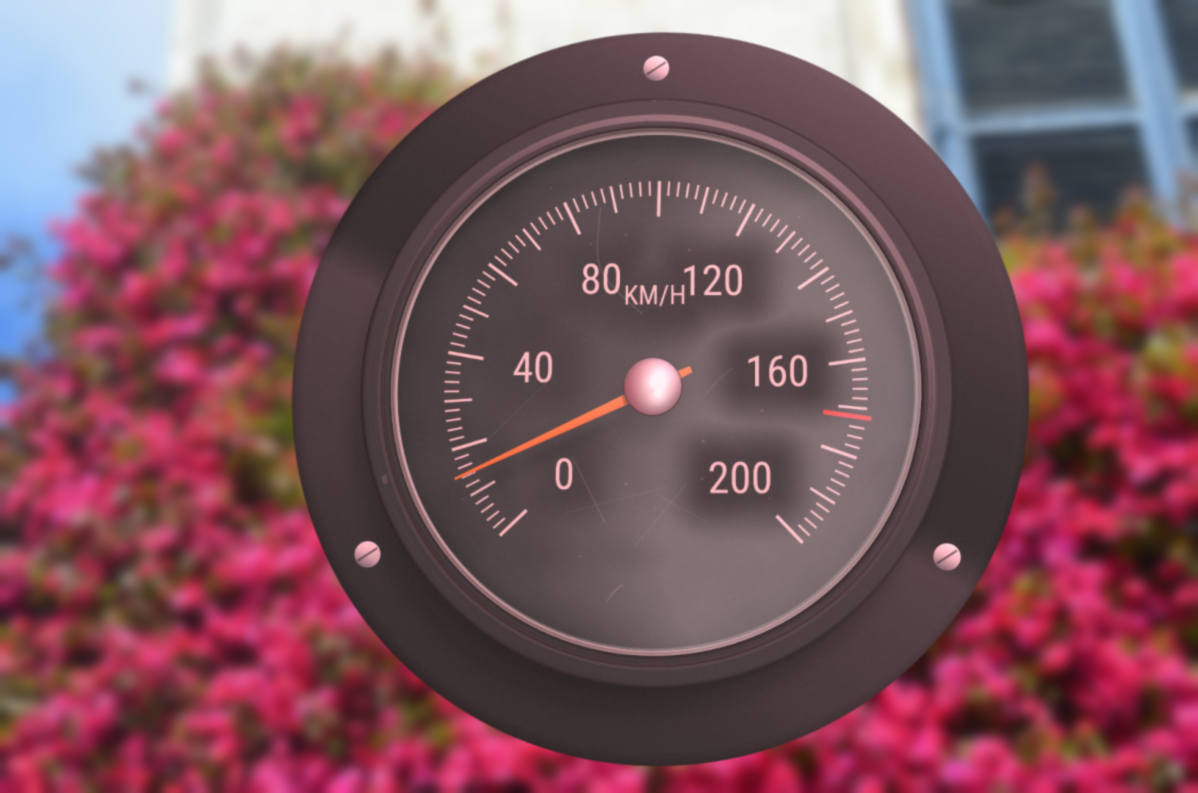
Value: 14
